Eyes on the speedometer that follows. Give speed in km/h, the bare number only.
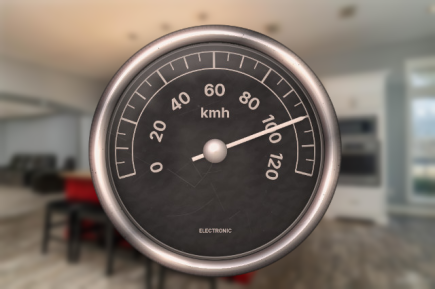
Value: 100
